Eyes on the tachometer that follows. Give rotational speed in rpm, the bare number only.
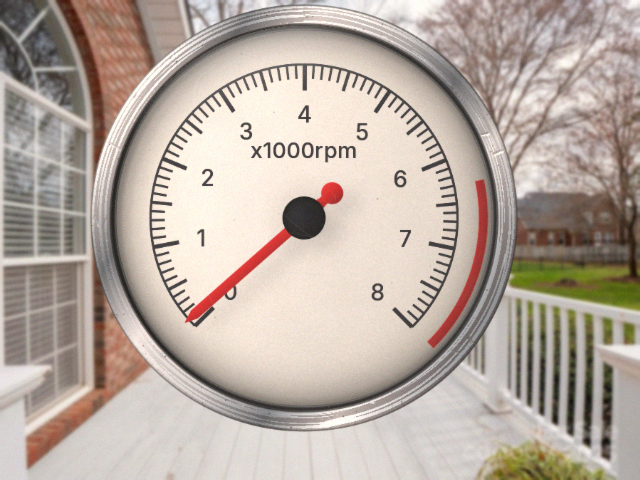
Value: 100
